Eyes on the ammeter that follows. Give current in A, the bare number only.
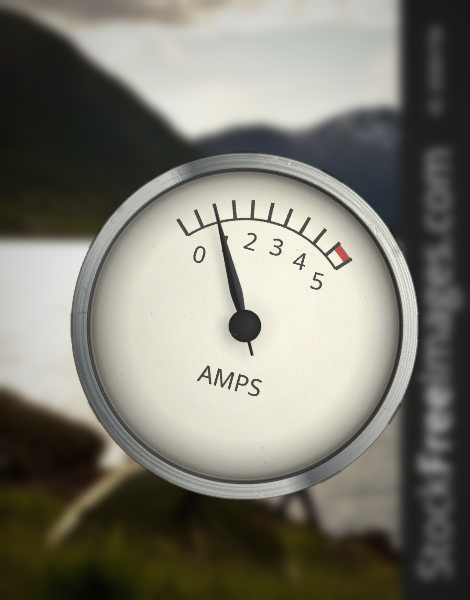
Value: 1
